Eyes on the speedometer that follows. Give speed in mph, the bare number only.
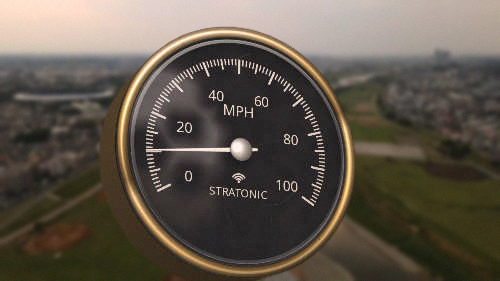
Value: 10
